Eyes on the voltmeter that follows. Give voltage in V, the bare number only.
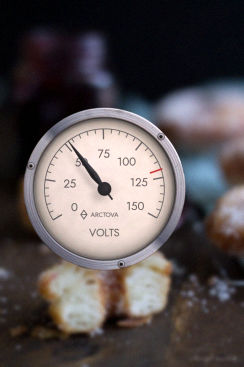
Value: 52.5
